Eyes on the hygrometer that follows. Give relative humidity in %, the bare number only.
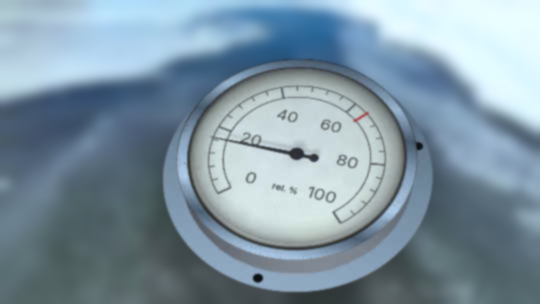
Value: 16
